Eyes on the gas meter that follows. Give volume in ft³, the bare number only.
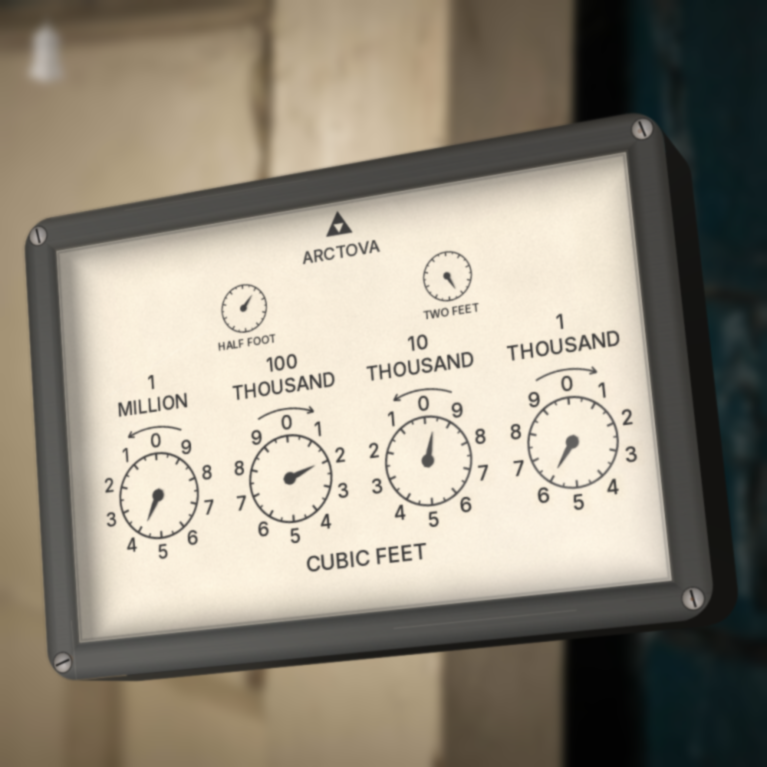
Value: 419600
